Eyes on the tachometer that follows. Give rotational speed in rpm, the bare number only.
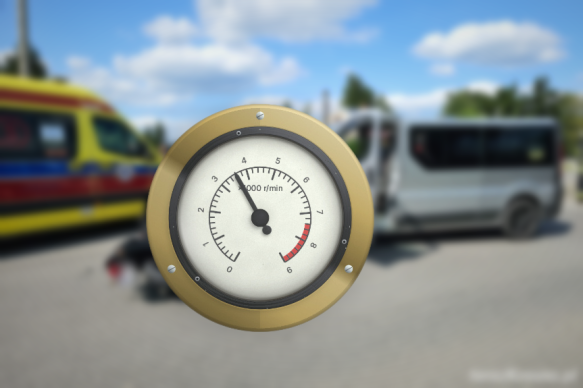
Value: 3600
